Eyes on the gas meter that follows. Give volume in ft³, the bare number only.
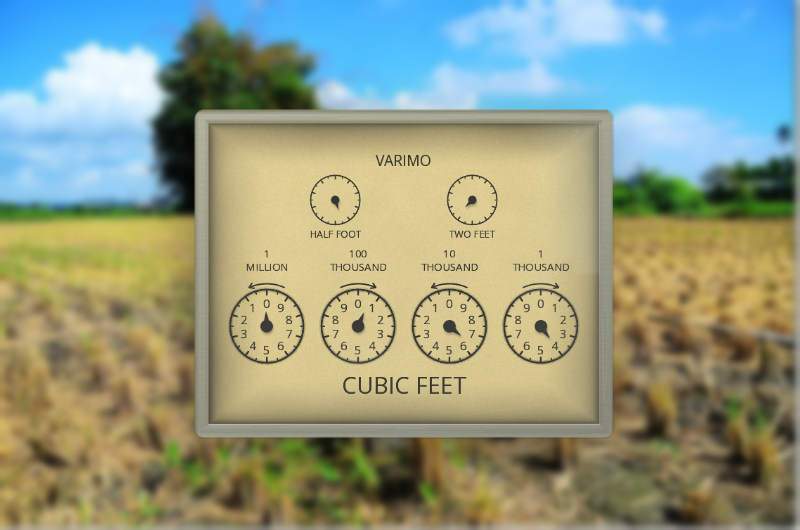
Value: 6400
